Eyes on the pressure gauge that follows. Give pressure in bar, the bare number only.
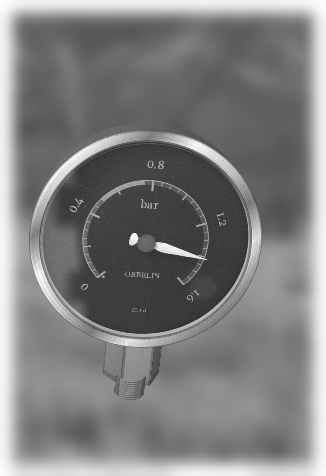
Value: 1.4
